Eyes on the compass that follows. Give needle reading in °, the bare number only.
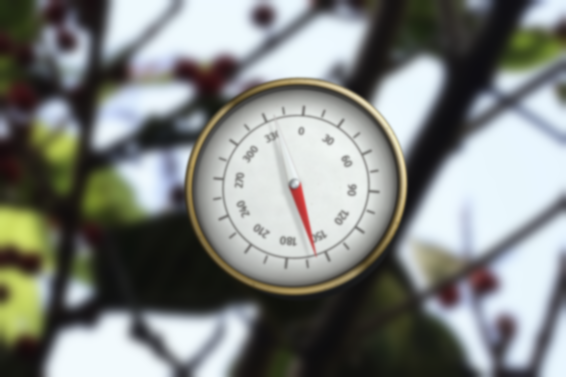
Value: 157.5
